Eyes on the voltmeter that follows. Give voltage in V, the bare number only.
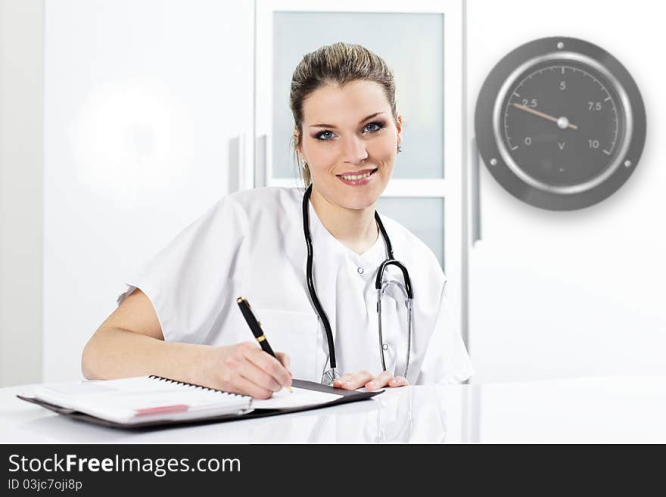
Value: 2
